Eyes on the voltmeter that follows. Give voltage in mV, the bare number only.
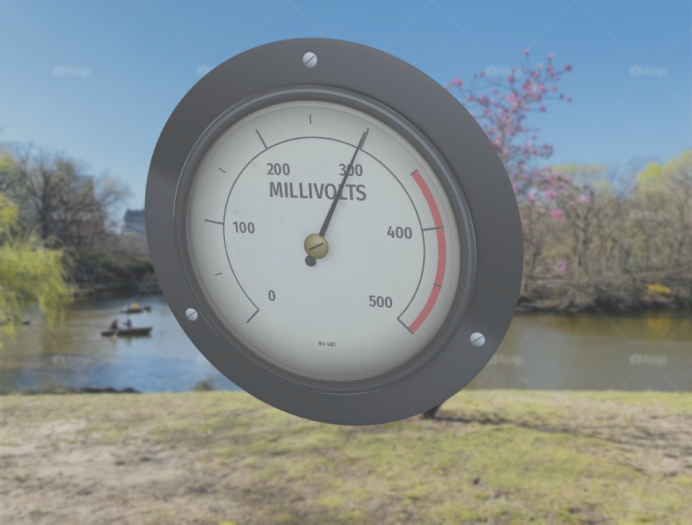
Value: 300
